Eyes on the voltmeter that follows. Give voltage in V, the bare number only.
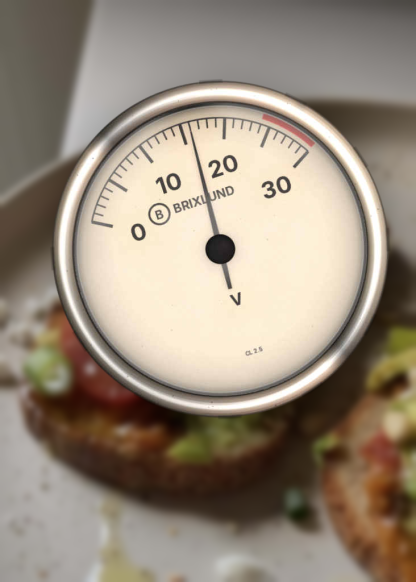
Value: 16
